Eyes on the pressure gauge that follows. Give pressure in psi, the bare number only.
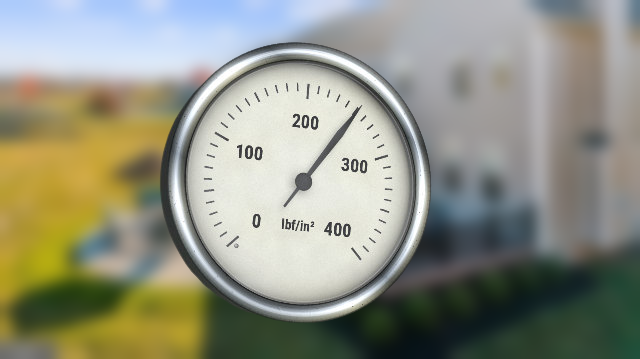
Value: 250
